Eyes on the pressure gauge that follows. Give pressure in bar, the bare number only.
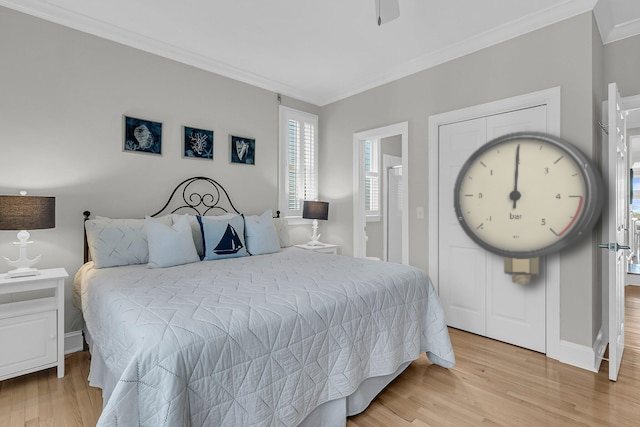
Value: 2
